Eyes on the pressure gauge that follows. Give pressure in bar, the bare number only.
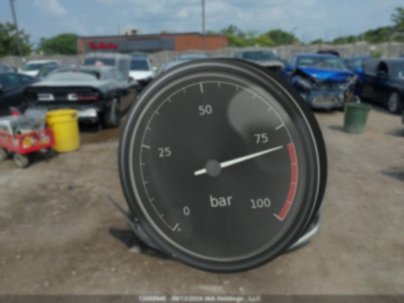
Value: 80
